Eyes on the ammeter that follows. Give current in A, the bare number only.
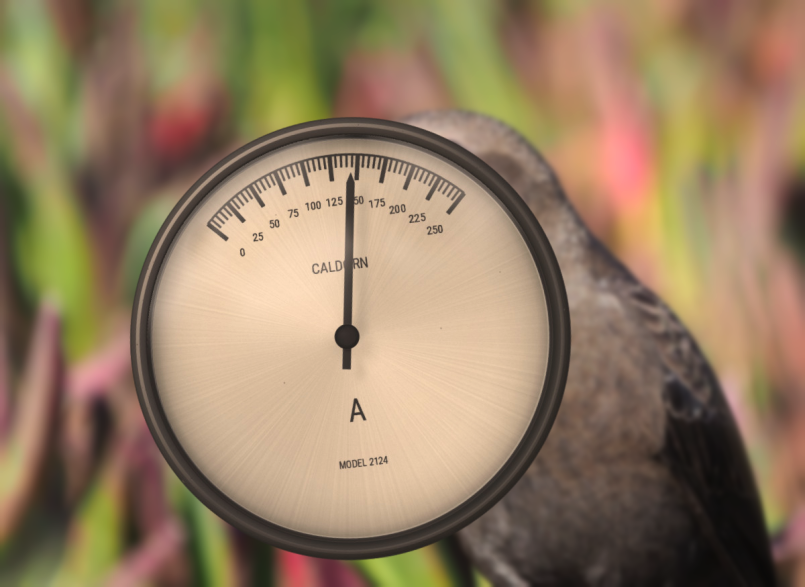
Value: 145
